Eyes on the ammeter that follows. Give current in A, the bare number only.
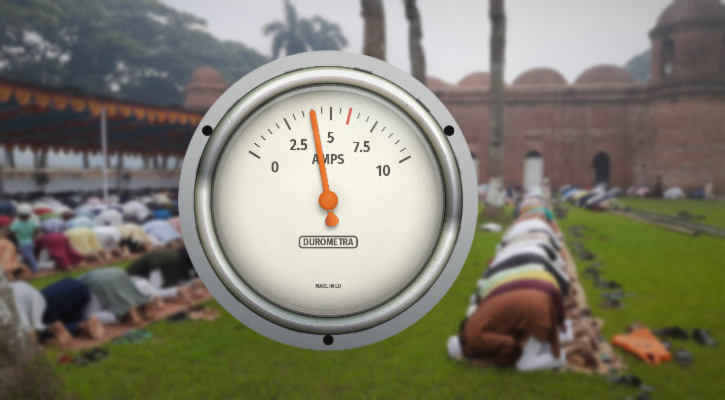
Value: 4
